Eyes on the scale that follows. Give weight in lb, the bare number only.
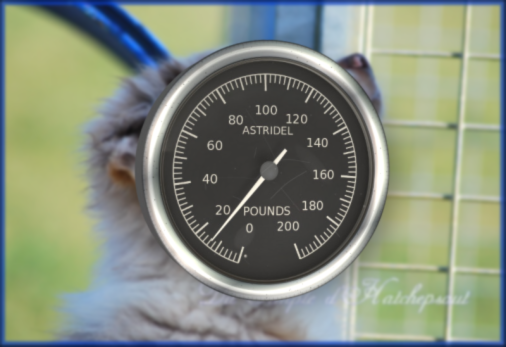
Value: 14
